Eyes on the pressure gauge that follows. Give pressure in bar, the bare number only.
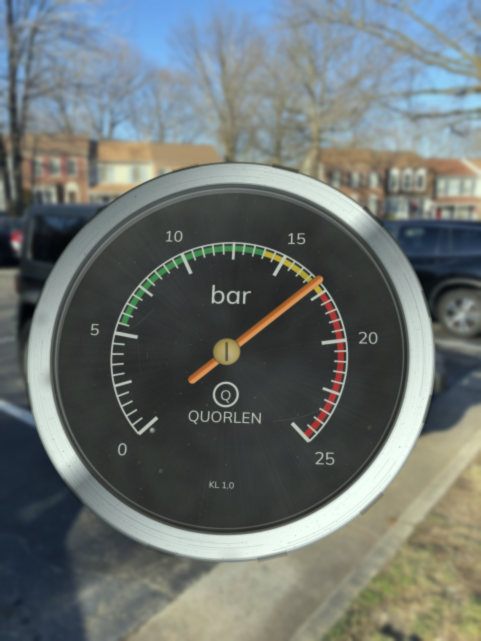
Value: 17
